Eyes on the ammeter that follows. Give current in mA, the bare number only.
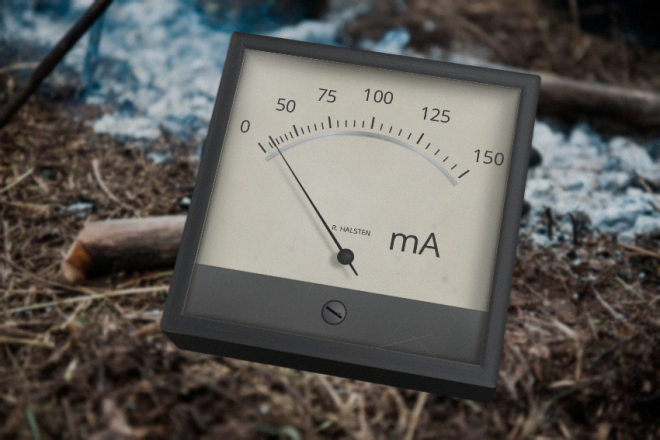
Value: 25
